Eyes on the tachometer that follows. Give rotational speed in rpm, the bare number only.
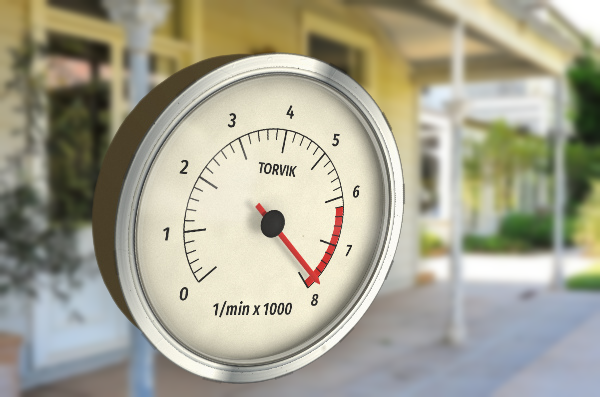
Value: 7800
